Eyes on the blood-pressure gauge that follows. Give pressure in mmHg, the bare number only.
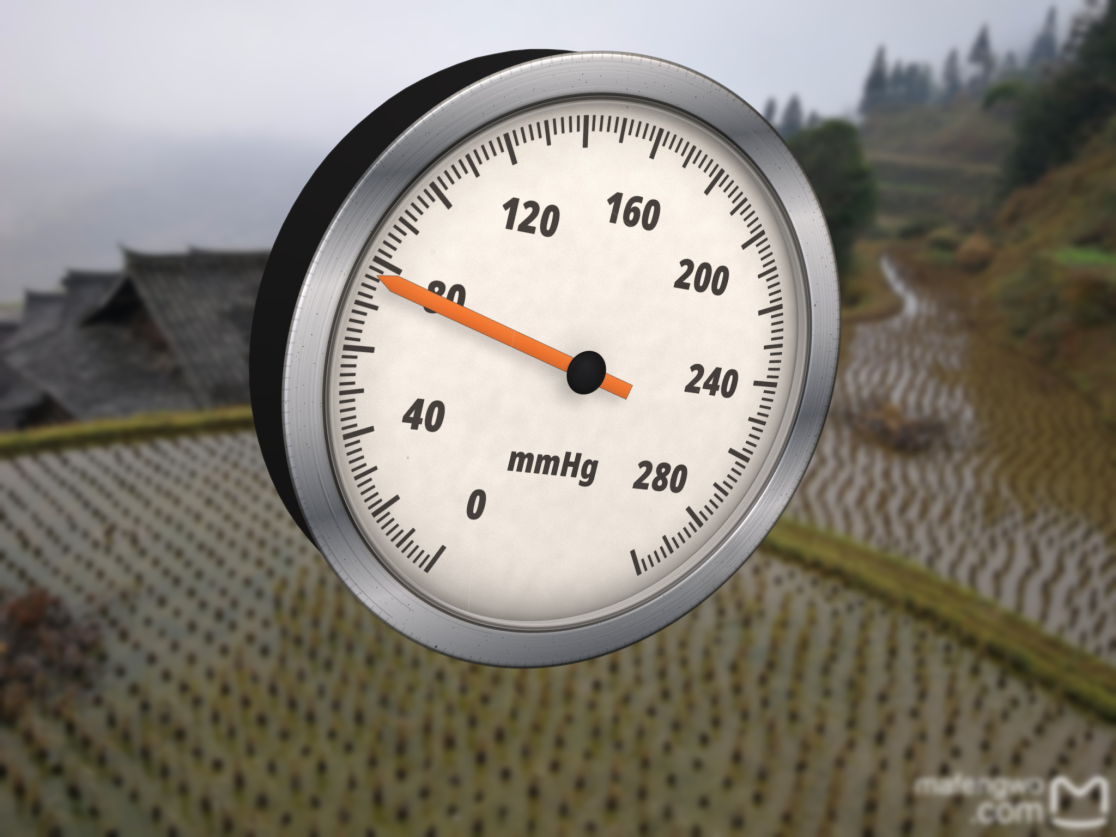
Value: 77
